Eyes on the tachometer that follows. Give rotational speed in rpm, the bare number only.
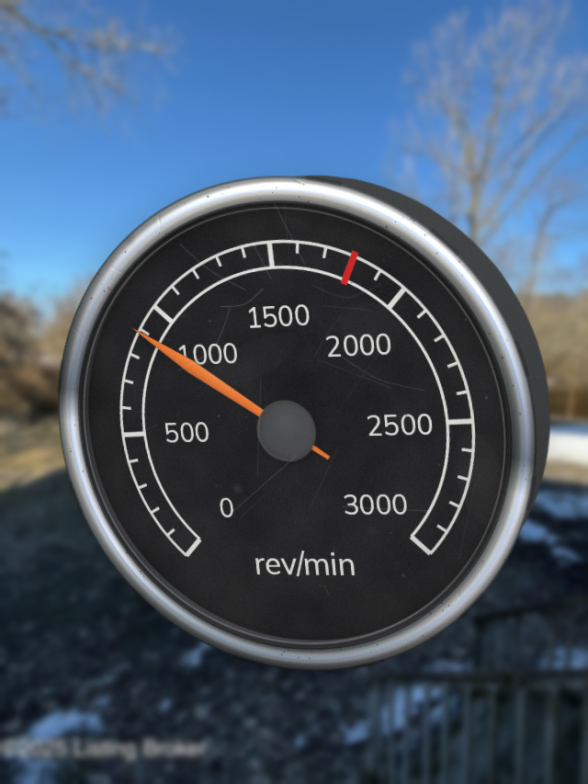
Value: 900
